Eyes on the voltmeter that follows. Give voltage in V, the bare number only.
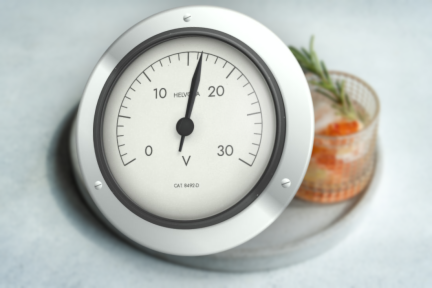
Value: 16.5
